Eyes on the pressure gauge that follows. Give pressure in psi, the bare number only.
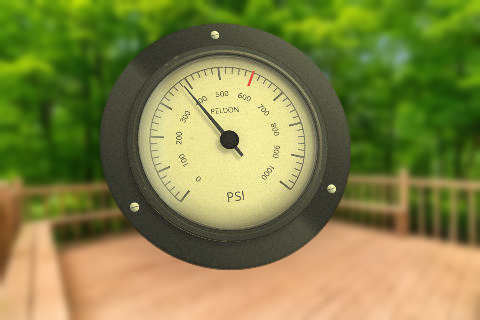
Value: 380
